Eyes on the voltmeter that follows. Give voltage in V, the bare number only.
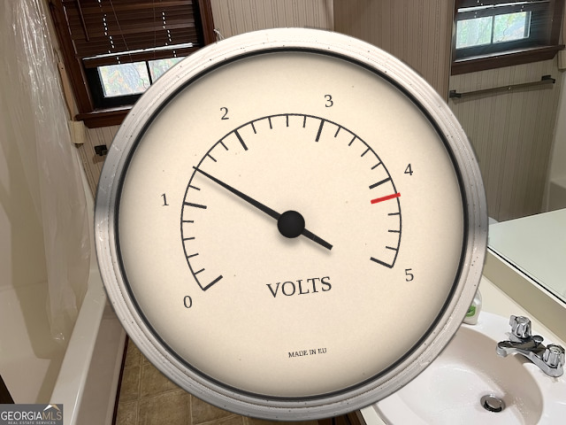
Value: 1.4
